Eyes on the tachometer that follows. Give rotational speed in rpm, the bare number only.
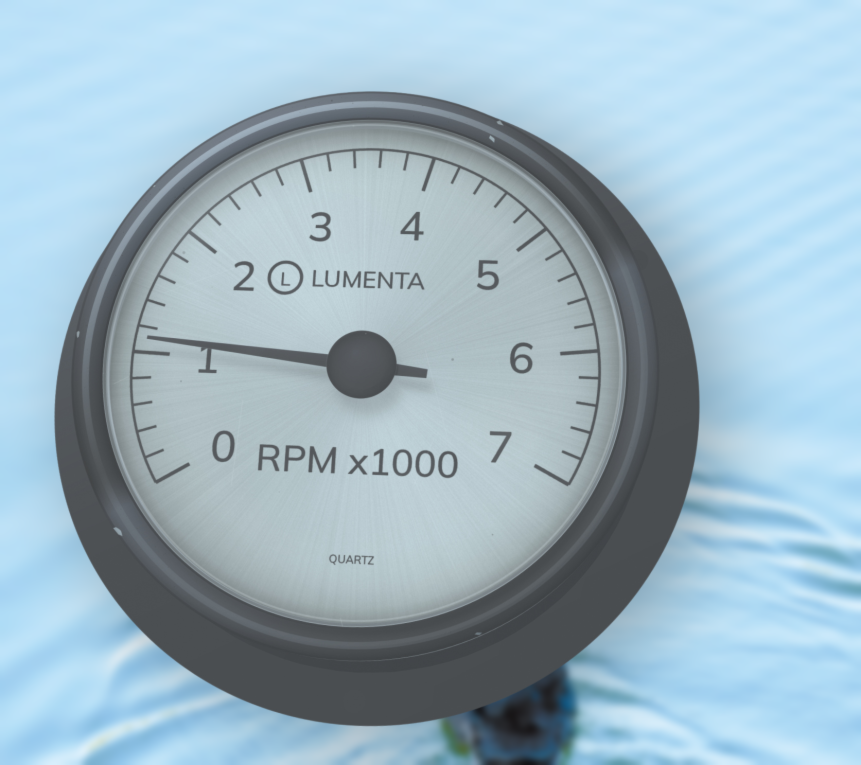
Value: 1100
